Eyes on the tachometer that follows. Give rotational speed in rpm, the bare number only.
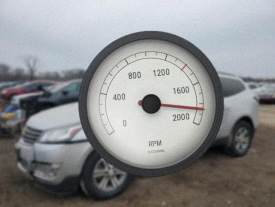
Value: 1850
